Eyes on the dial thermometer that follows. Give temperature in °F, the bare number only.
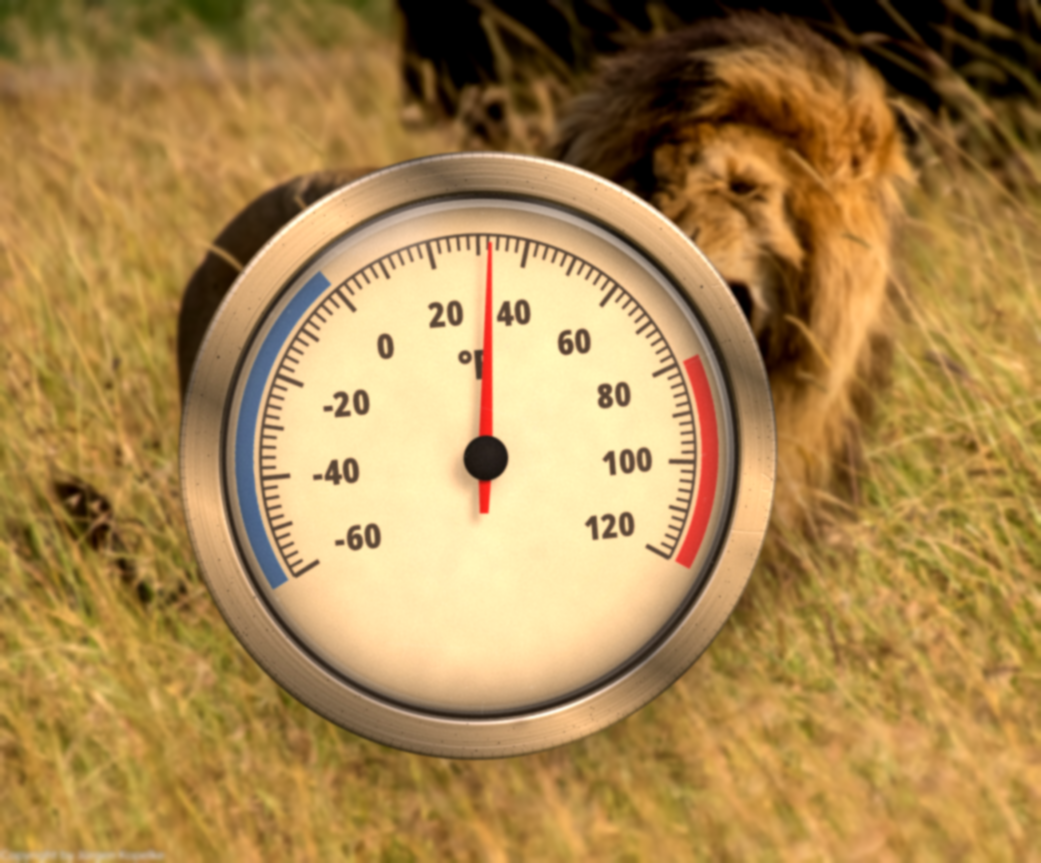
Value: 32
